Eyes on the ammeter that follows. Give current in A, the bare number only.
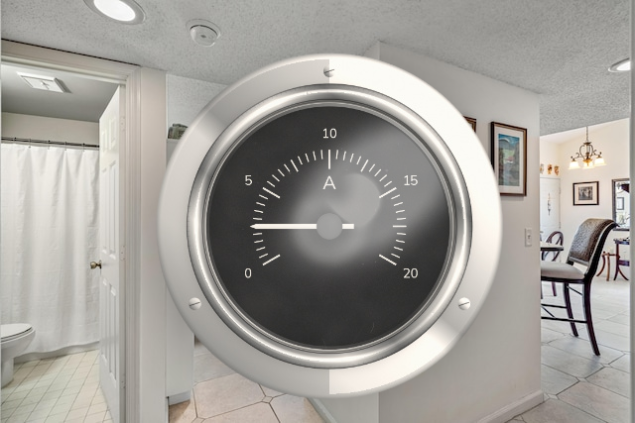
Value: 2.5
